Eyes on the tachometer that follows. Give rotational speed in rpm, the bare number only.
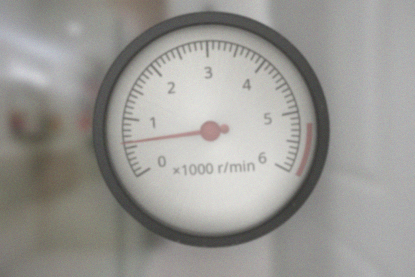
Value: 600
